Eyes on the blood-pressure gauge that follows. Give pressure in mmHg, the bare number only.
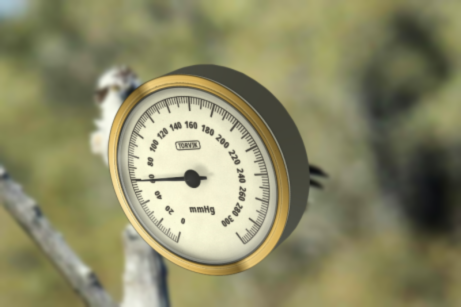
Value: 60
